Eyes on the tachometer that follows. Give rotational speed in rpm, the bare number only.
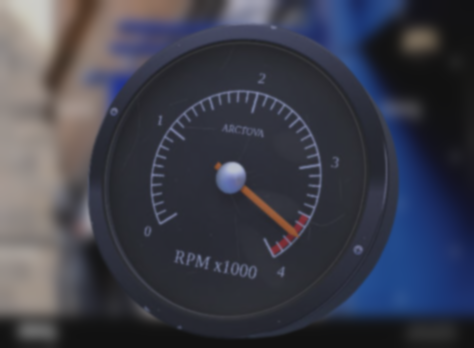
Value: 3700
